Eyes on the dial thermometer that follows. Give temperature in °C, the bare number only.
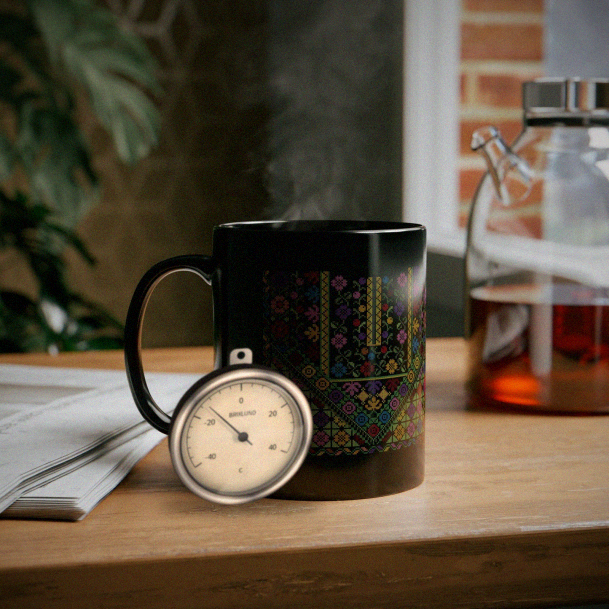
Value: -14
